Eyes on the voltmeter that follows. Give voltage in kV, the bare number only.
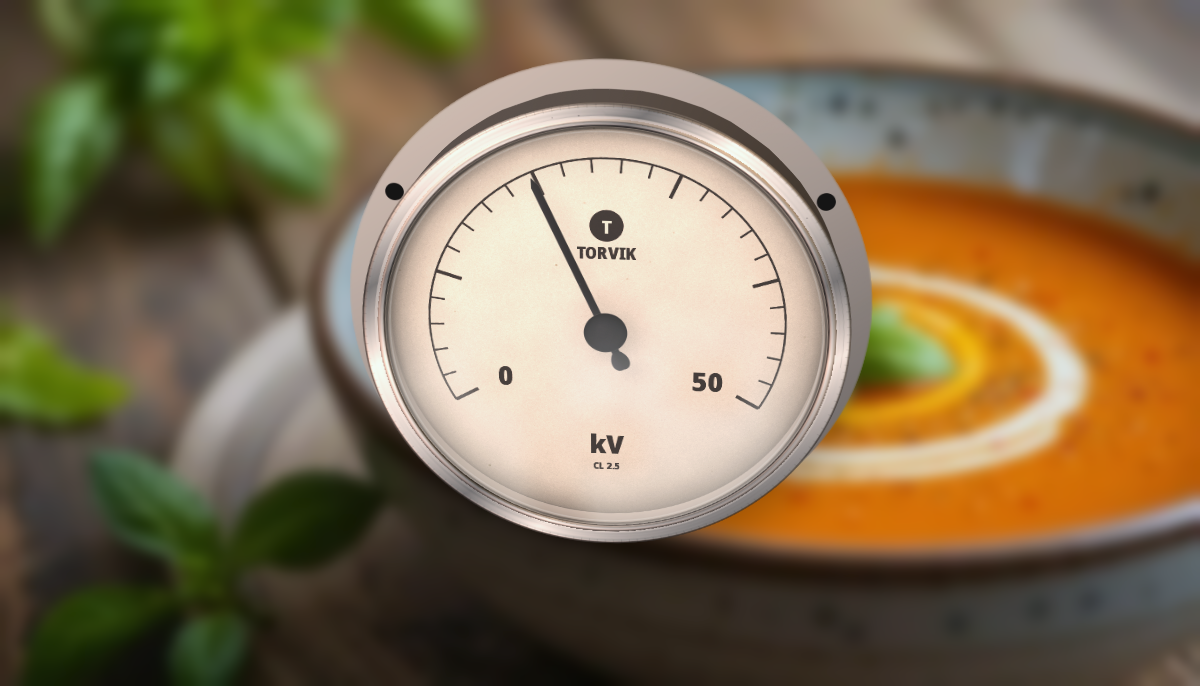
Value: 20
